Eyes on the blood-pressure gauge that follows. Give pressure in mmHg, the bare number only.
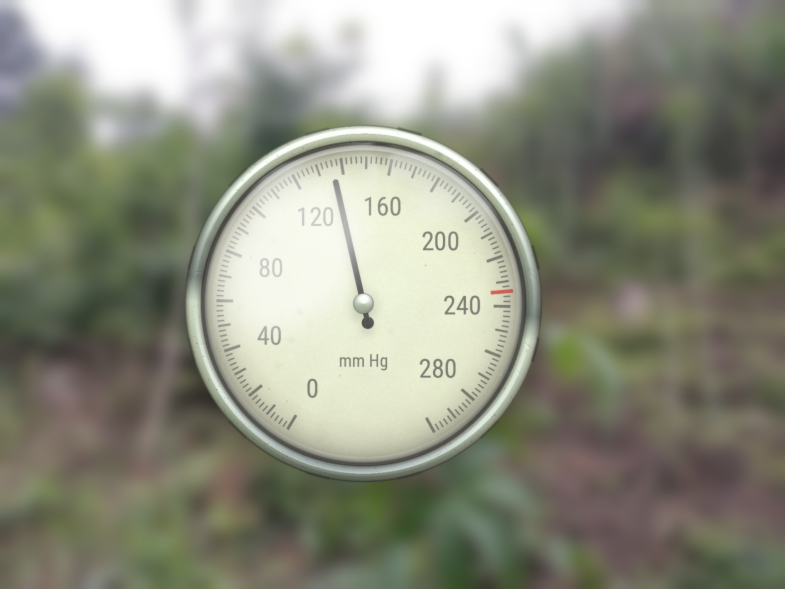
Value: 136
